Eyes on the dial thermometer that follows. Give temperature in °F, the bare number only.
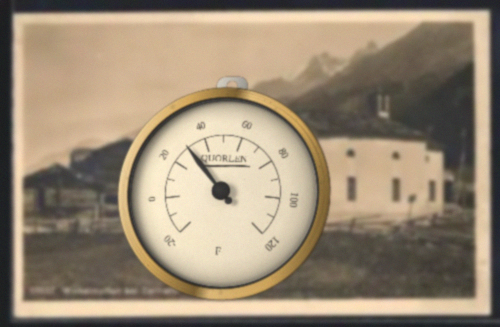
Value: 30
